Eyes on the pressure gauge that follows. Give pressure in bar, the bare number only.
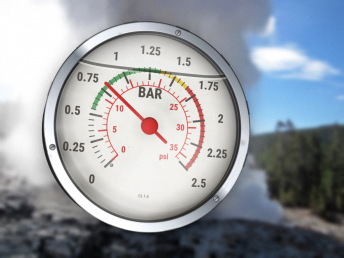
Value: 0.8
